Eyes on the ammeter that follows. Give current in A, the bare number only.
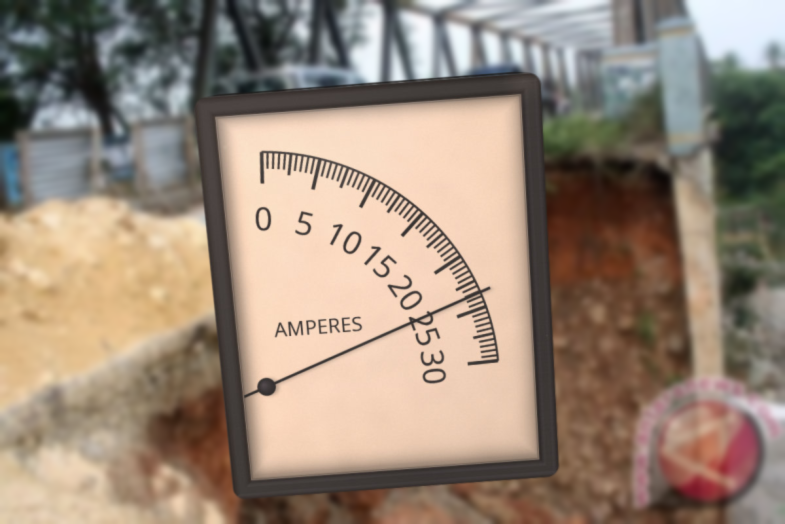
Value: 23.5
